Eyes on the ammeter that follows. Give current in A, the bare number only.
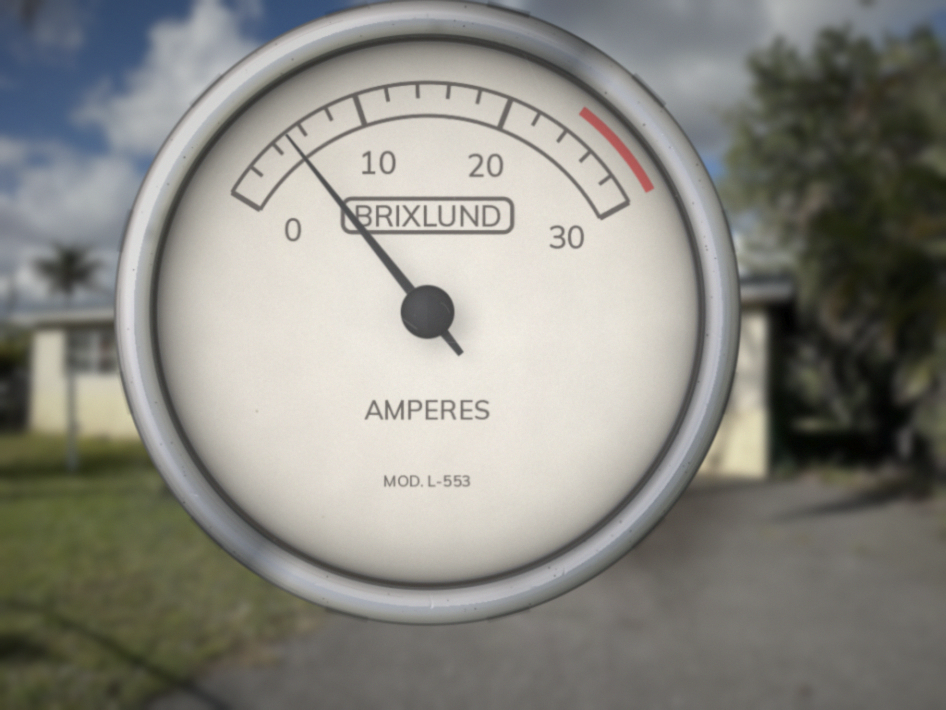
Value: 5
